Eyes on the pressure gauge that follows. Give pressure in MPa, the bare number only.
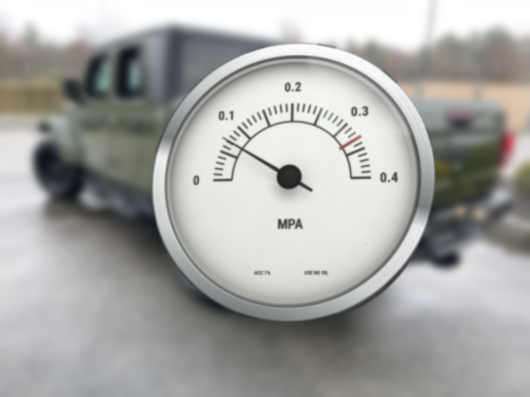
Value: 0.07
